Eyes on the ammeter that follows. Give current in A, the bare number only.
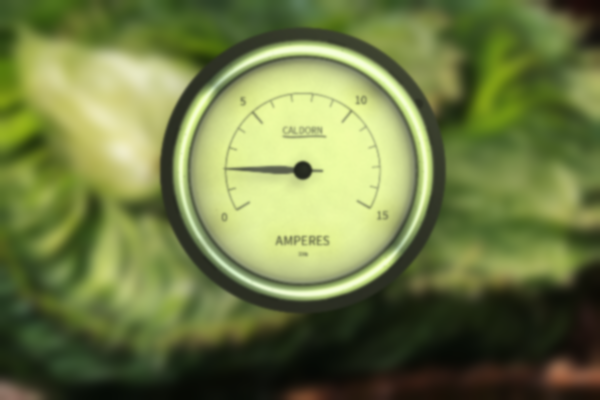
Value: 2
